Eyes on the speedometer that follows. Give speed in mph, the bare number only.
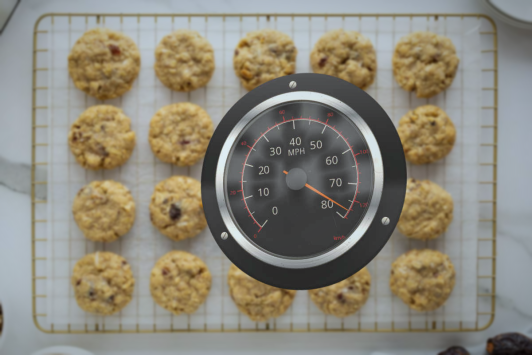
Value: 77.5
